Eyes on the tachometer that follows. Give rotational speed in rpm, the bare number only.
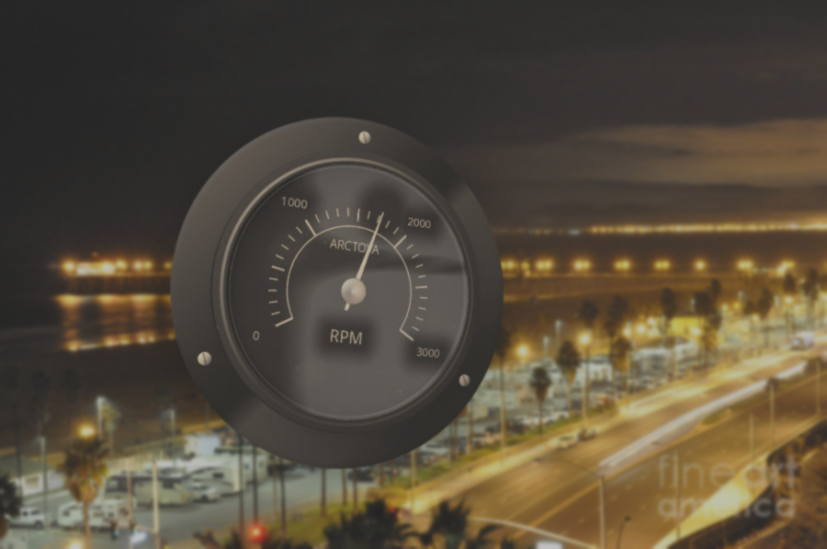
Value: 1700
